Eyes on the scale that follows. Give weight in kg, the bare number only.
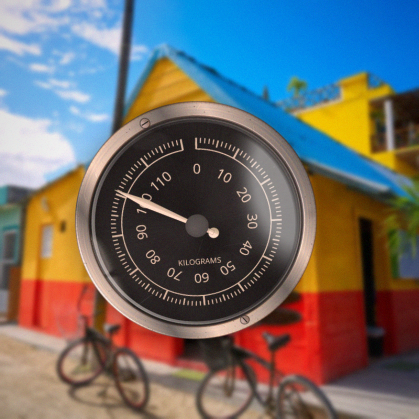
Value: 101
